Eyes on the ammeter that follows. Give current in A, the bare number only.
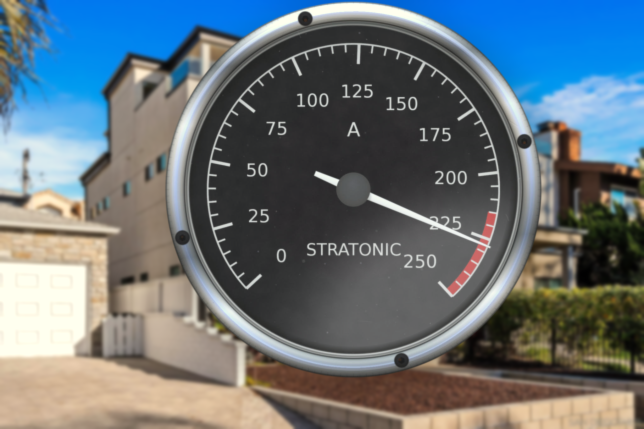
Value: 227.5
